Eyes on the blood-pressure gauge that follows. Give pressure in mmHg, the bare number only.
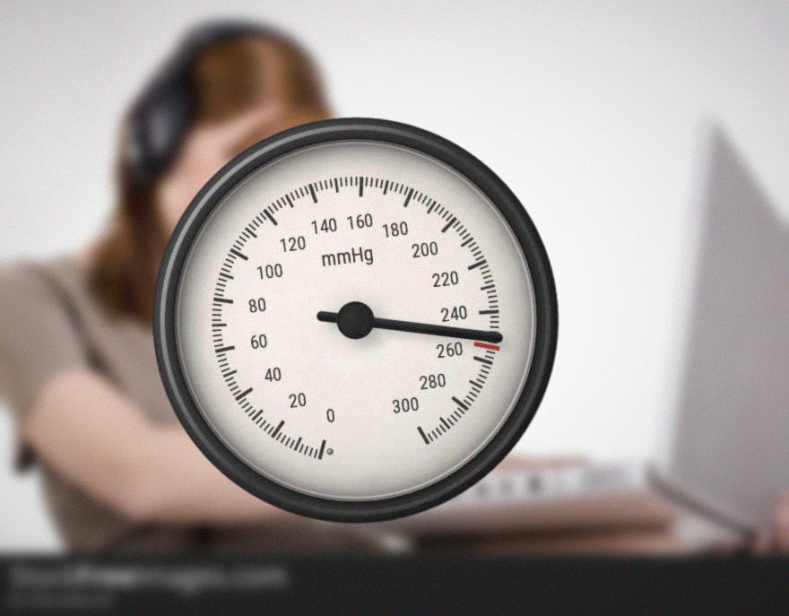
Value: 250
